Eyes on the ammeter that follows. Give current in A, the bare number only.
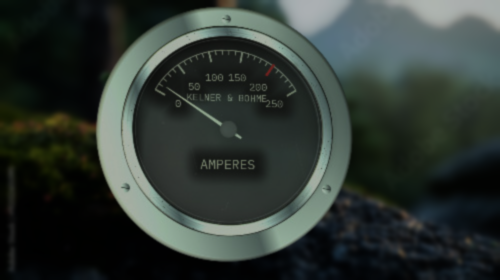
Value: 10
